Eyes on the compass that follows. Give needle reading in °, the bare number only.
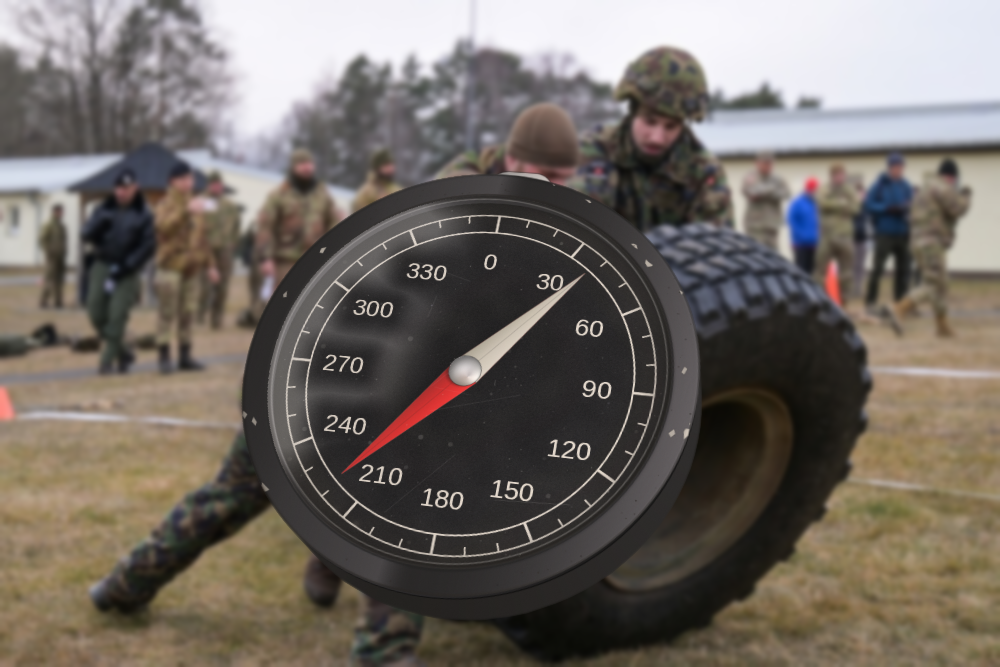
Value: 220
